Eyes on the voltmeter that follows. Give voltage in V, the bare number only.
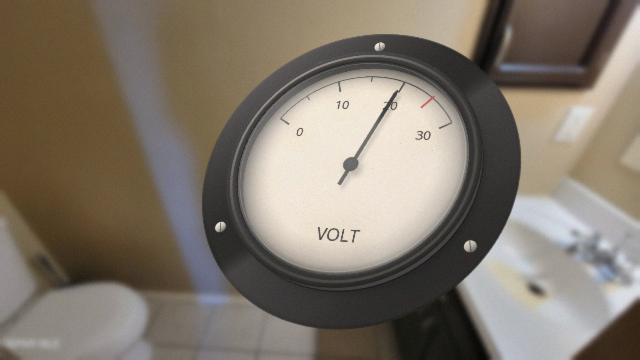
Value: 20
